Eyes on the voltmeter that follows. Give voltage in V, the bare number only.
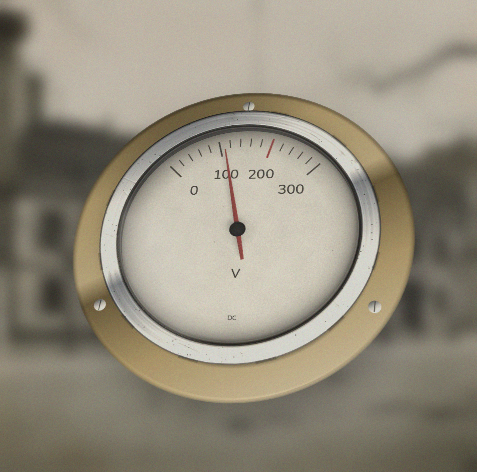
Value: 110
